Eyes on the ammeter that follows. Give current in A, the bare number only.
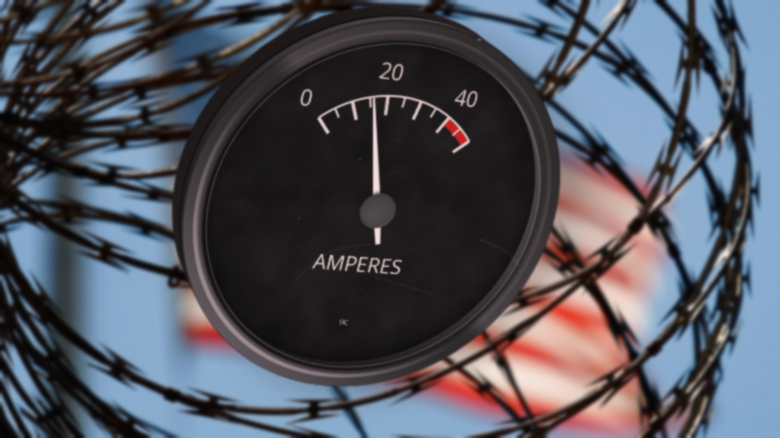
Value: 15
